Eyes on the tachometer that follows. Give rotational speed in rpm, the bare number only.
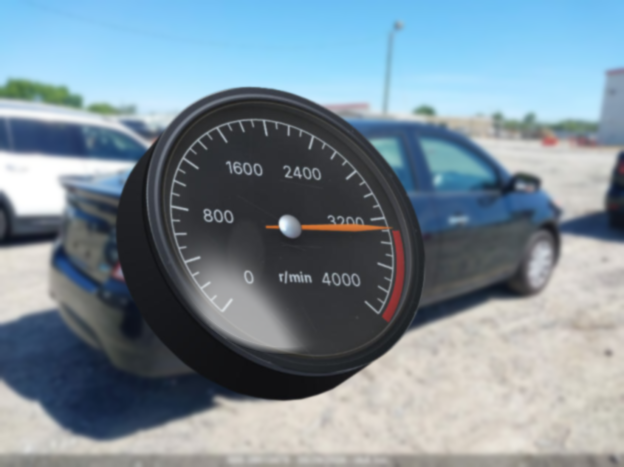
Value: 3300
